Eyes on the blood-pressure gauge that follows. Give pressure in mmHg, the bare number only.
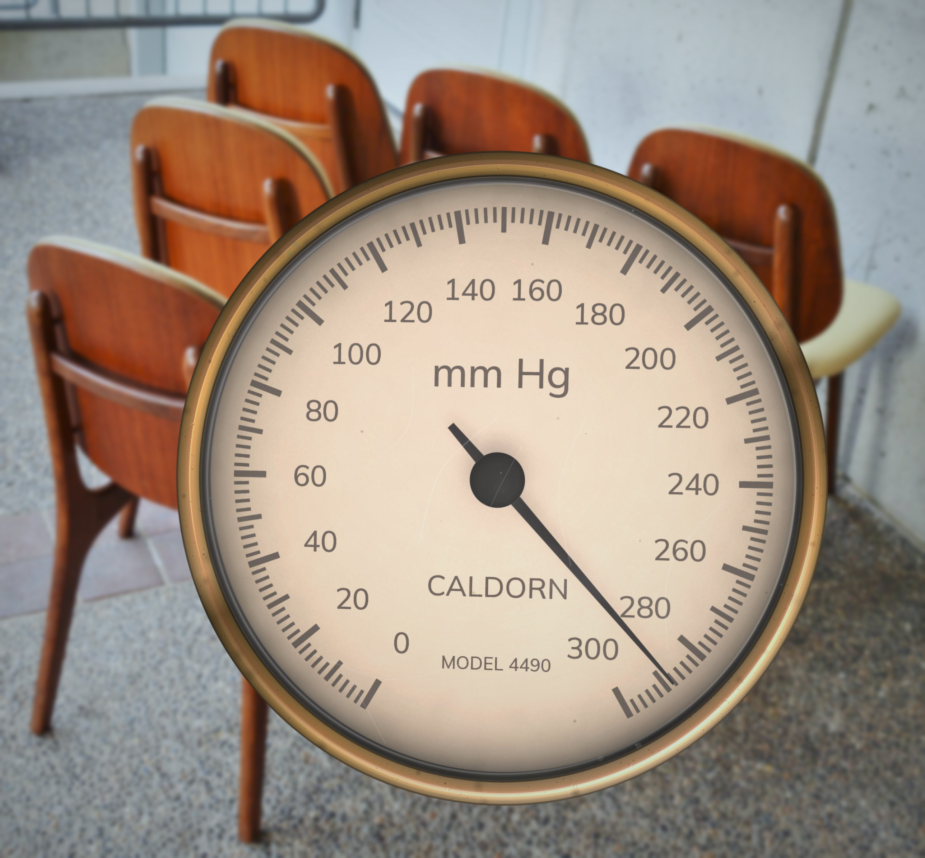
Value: 288
